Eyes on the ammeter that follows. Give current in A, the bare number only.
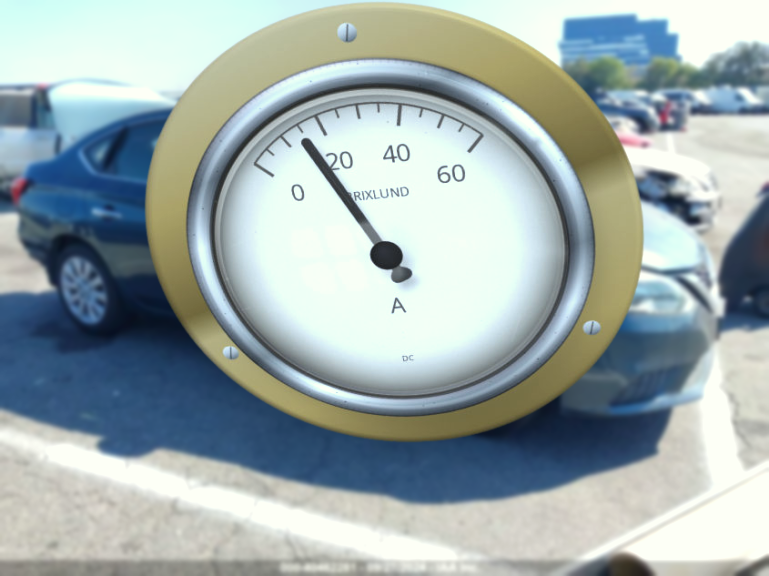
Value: 15
